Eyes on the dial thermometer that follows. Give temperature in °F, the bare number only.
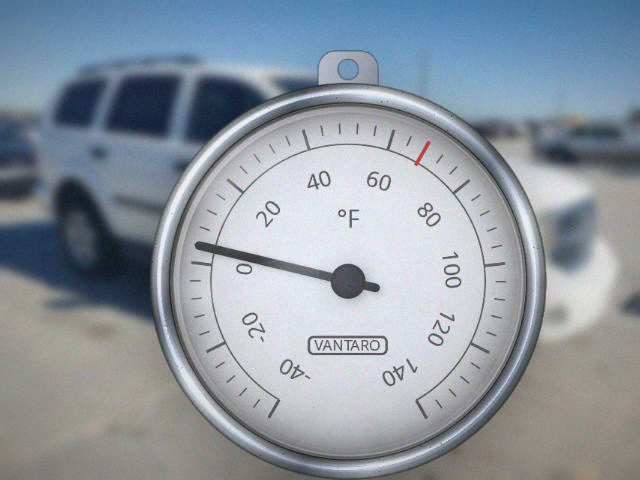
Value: 4
